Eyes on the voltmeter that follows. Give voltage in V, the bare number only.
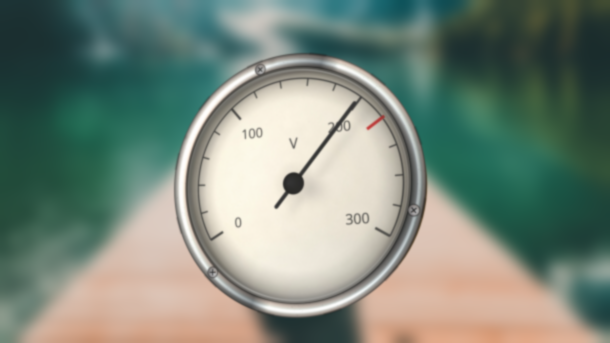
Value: 200
